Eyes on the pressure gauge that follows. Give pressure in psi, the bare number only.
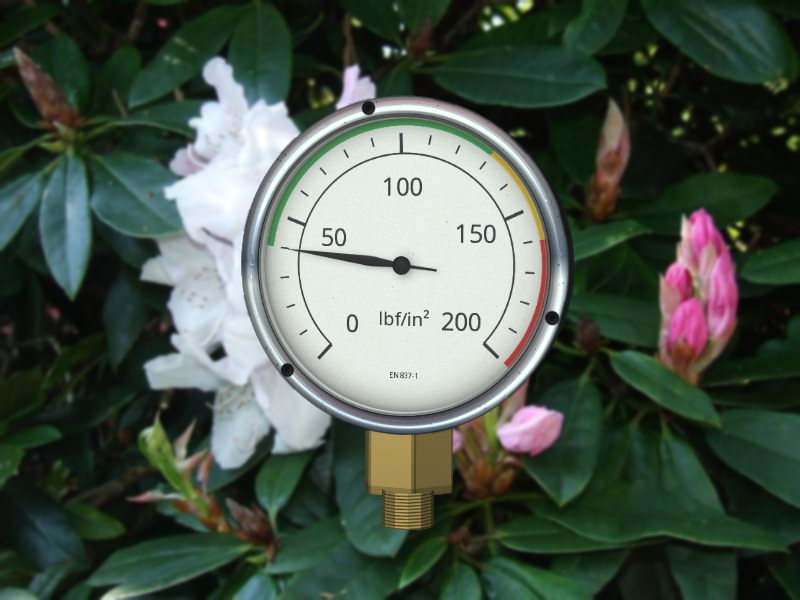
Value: 40
